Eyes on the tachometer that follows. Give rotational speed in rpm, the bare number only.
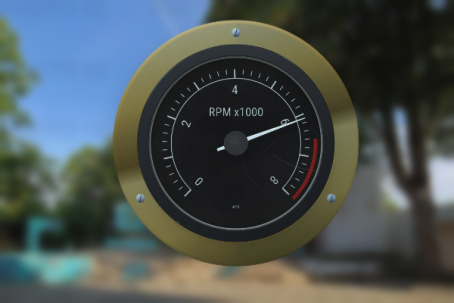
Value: 6100
